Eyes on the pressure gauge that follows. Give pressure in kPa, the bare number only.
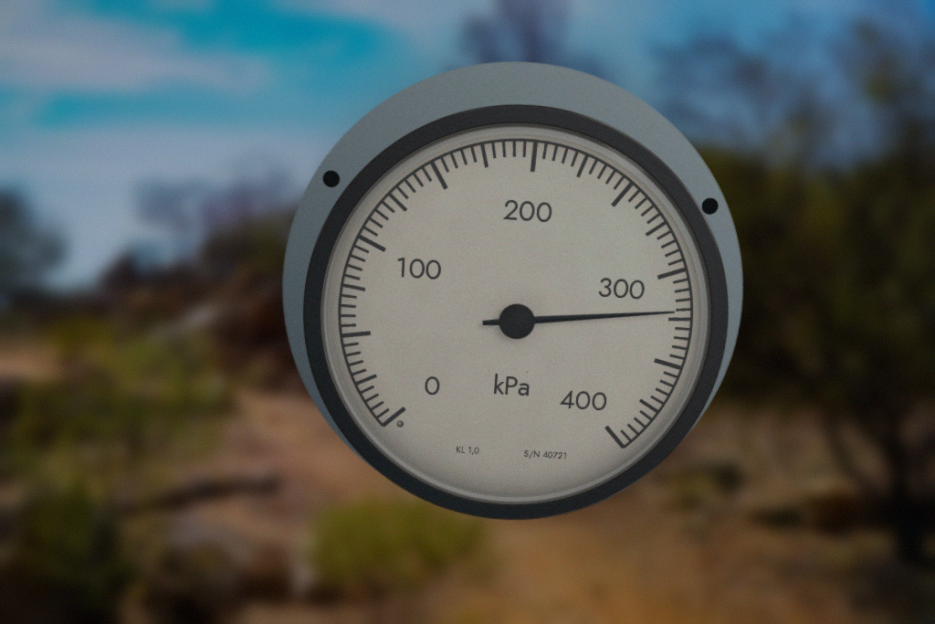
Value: 320
